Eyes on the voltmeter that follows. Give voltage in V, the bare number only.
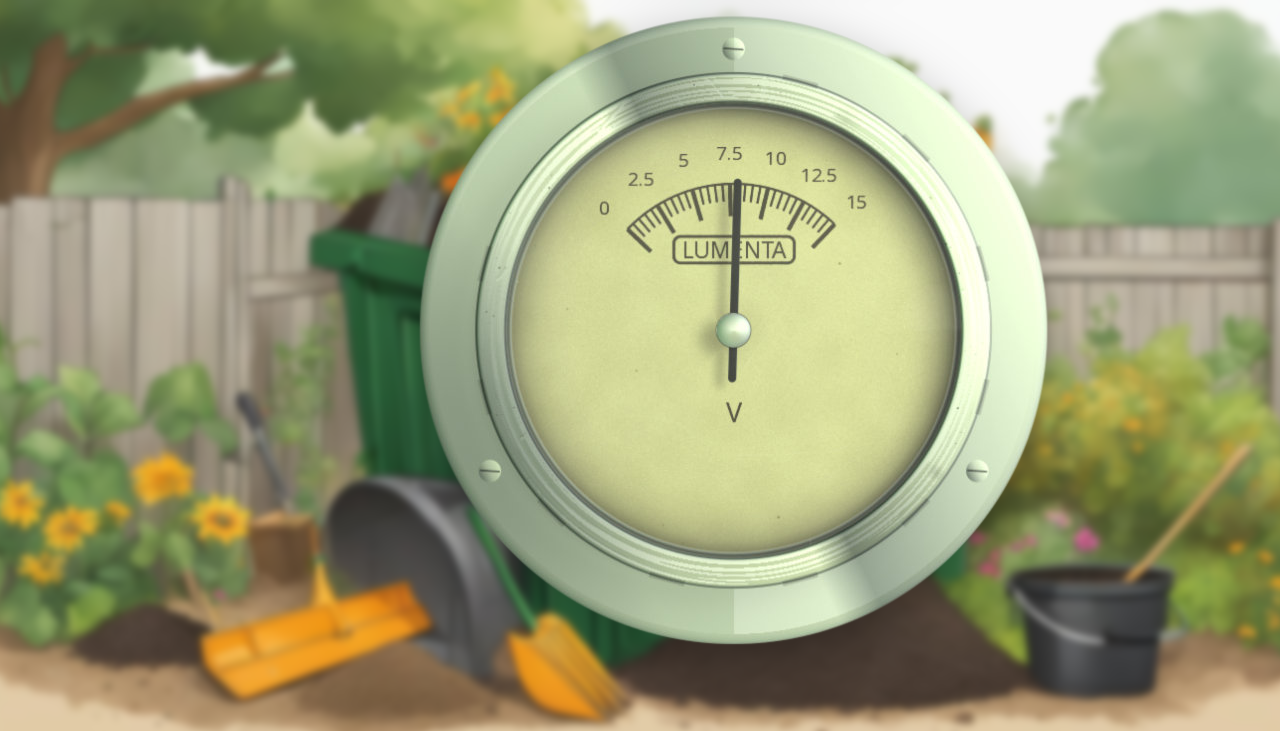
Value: 8
